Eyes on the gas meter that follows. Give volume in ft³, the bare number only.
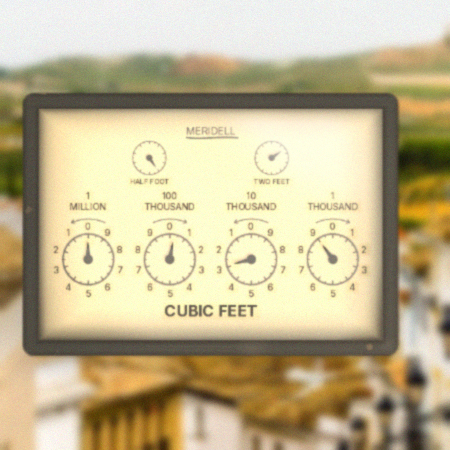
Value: 2900
